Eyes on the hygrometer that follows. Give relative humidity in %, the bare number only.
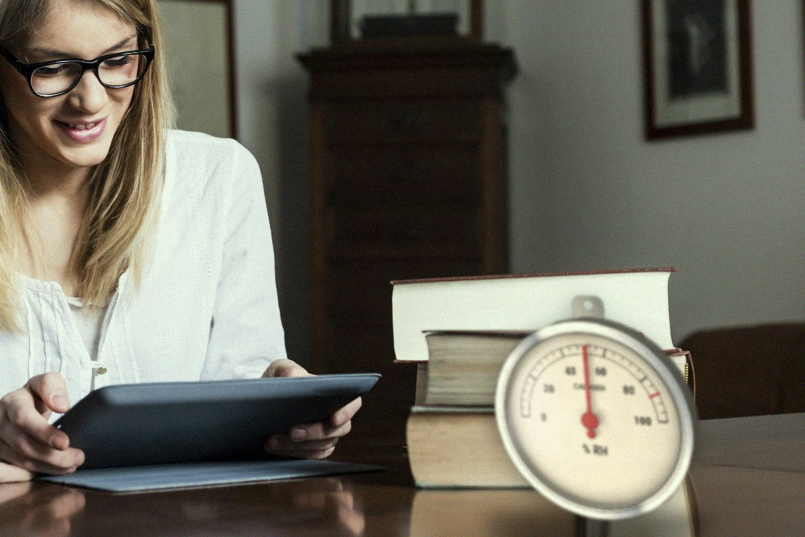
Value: 52
